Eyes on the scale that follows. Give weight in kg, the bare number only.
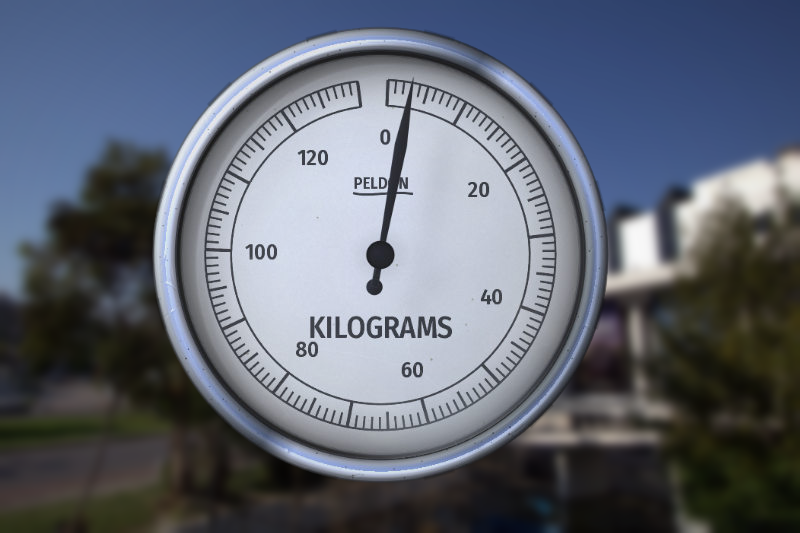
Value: 3
